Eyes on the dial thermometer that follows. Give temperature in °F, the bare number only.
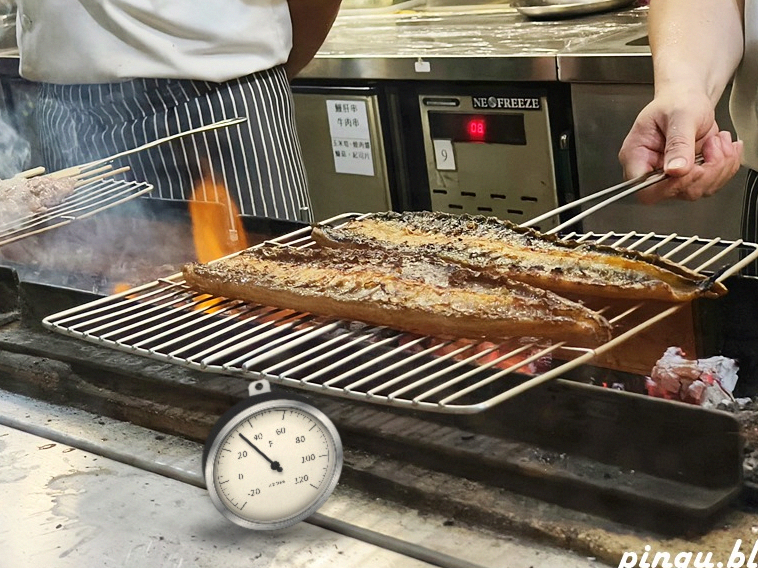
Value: 32
